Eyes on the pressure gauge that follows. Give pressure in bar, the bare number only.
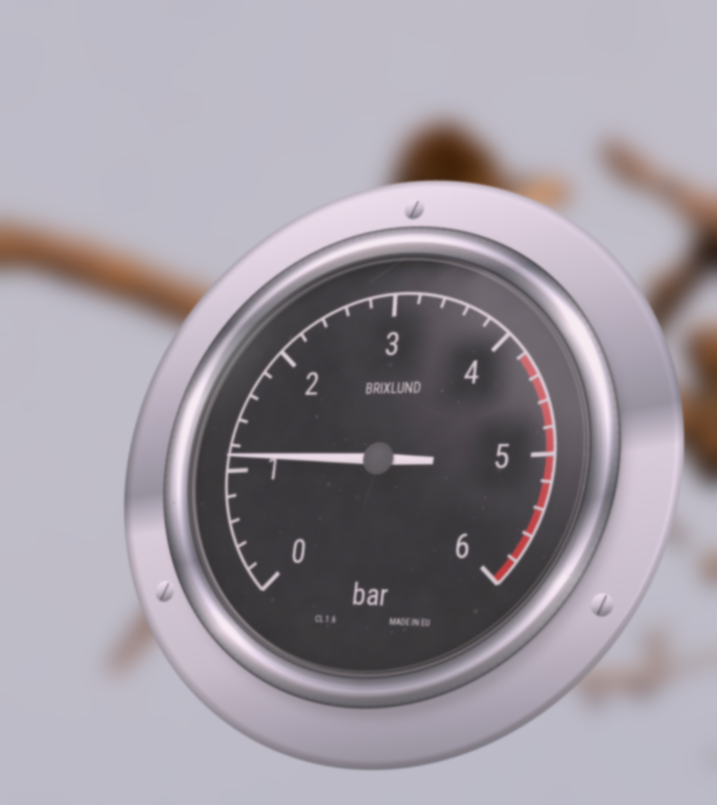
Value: 1.1
